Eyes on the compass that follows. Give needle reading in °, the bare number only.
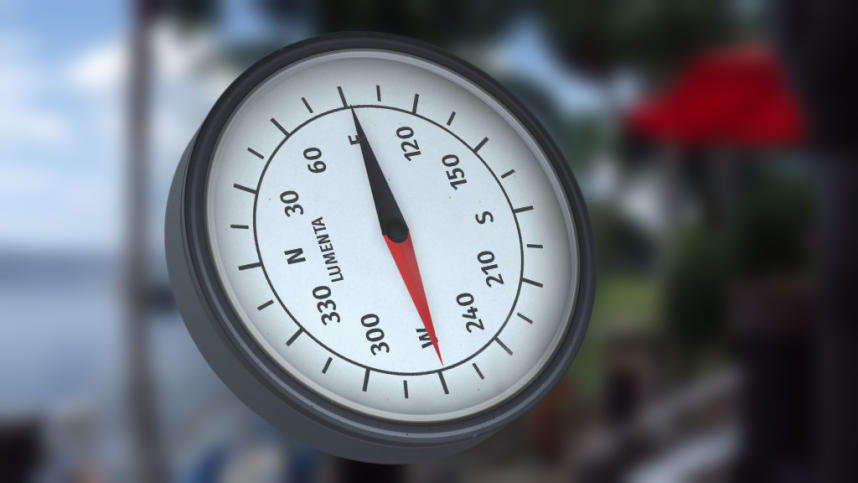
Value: 270
